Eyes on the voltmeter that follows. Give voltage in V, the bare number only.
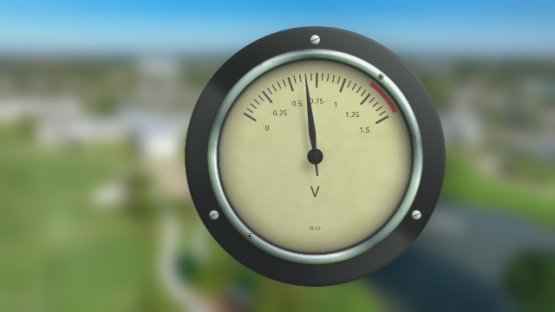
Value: 0.65
